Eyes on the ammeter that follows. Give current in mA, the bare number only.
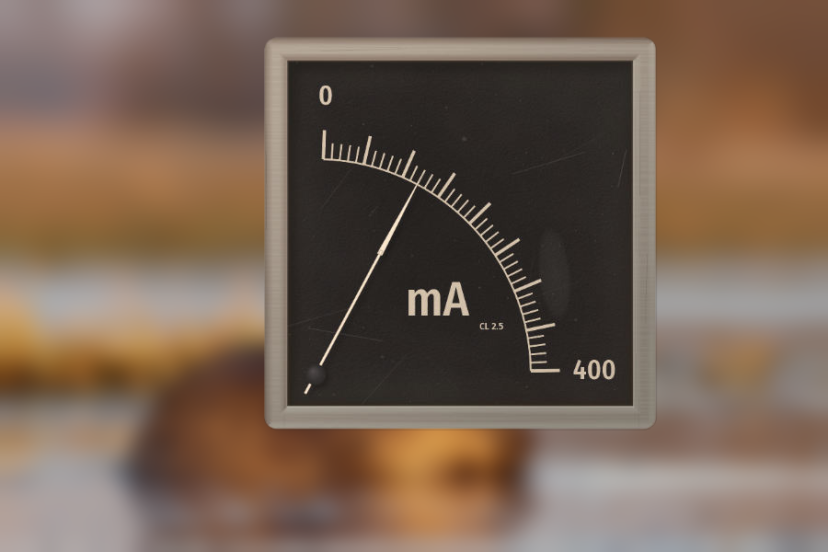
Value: 120
